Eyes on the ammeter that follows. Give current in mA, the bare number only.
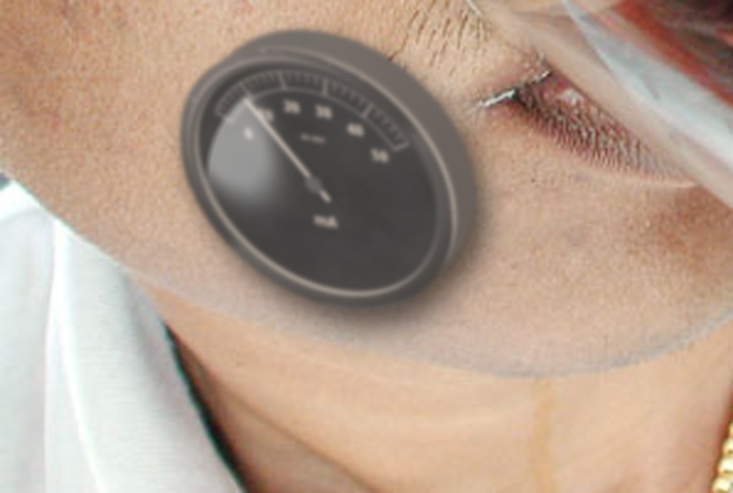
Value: 10
